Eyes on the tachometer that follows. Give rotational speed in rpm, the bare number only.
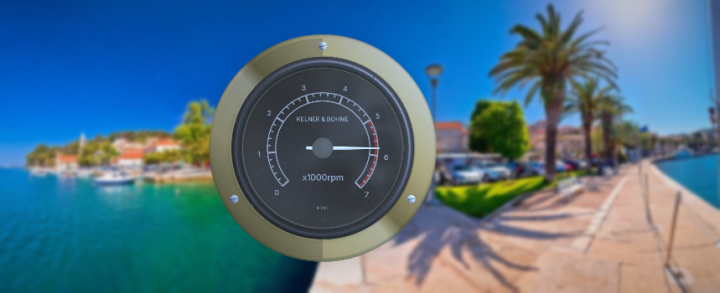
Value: 5800
